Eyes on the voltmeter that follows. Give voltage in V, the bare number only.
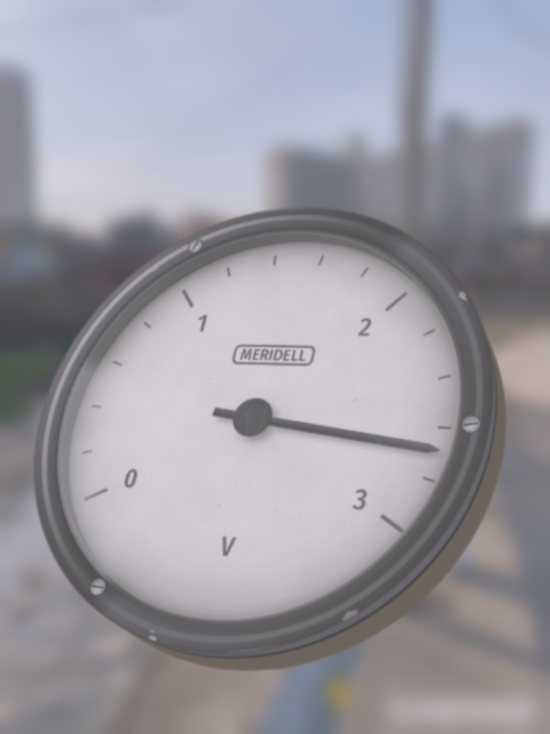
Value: 2.7
